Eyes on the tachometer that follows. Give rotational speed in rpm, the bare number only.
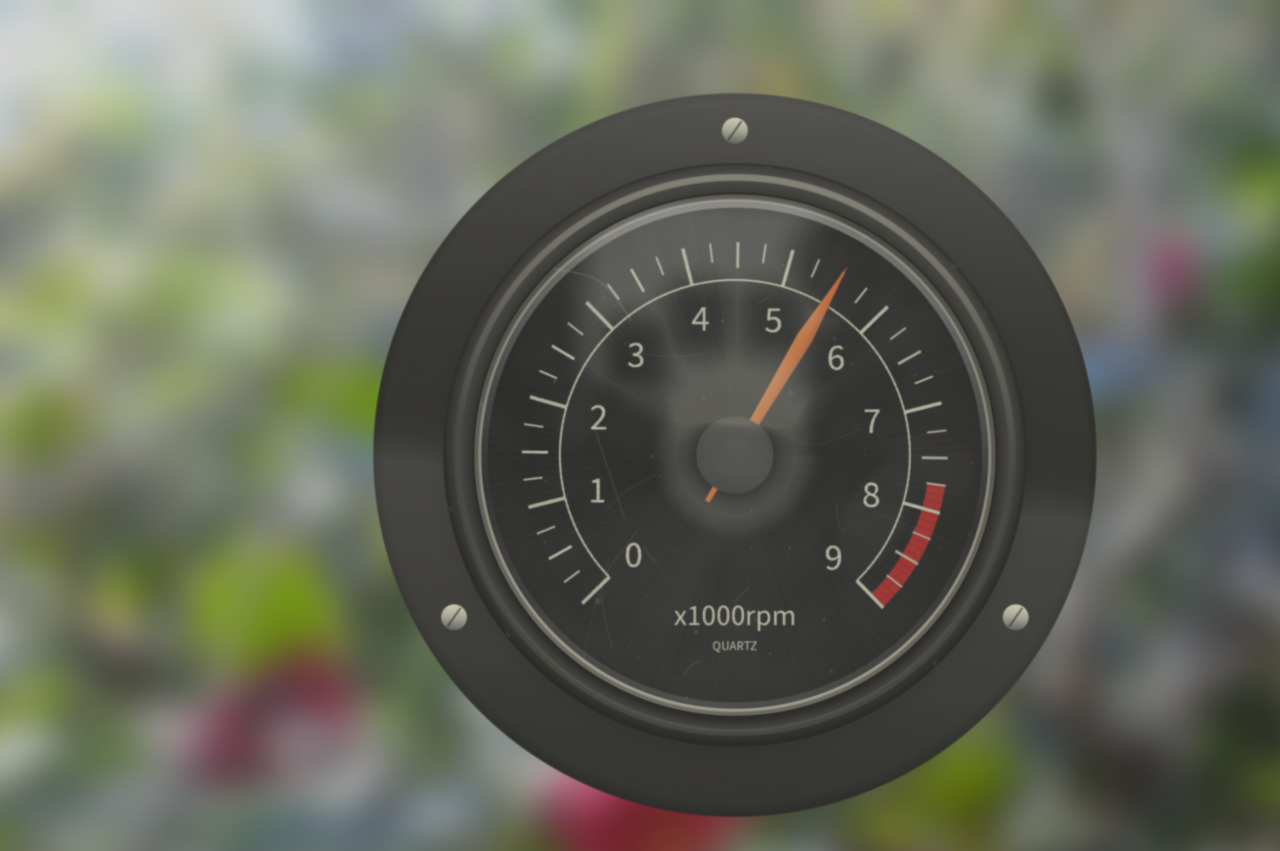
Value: 5500
